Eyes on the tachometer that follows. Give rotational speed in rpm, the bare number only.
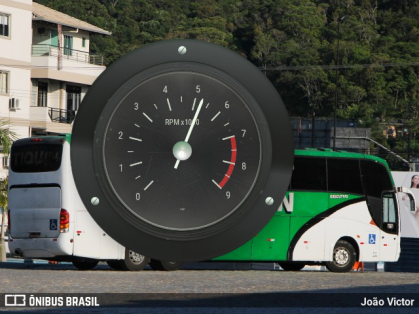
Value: 5250
